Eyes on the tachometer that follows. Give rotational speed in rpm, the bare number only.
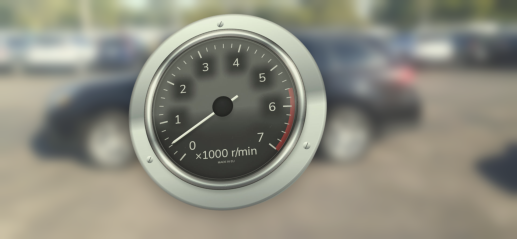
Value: 400
